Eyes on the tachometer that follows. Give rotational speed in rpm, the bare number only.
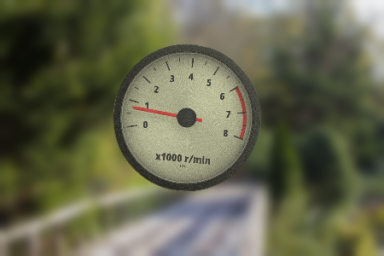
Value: 750
